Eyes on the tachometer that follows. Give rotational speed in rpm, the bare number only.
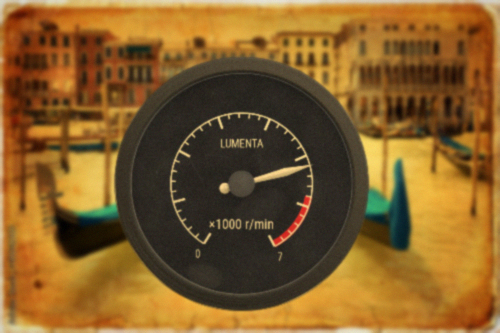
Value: 5200
